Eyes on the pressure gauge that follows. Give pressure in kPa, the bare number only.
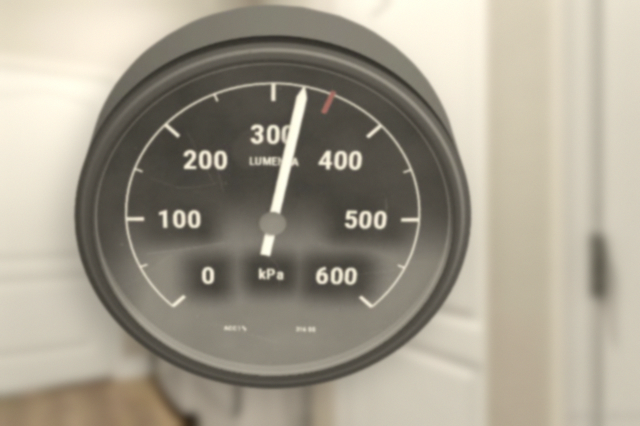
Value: 325
